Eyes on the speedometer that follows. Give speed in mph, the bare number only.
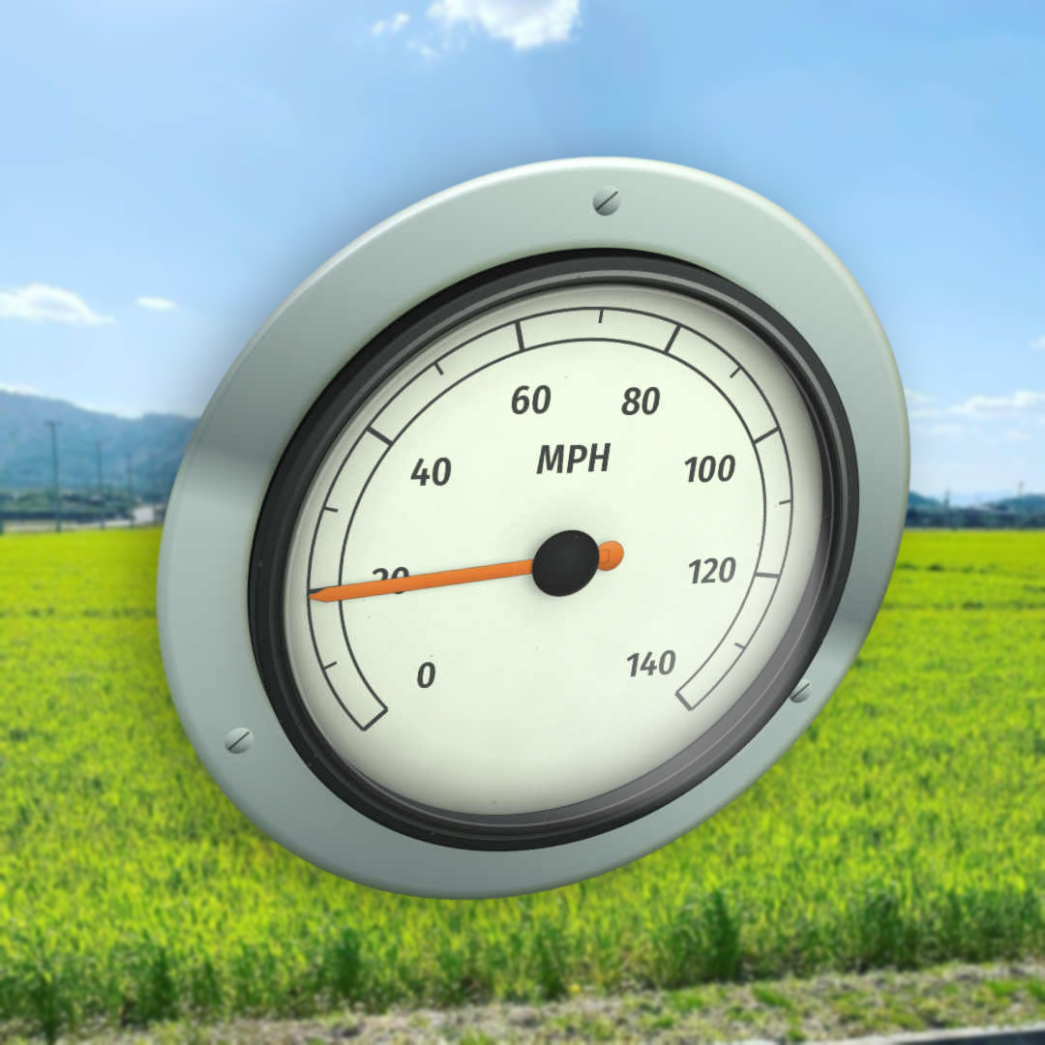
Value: 20
